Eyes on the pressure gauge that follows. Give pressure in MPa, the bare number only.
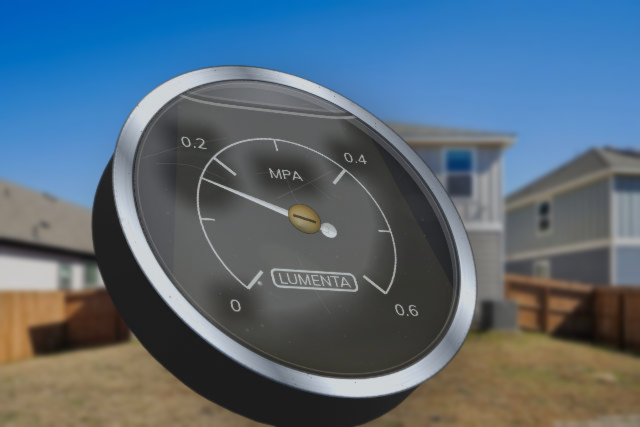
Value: 0.15
